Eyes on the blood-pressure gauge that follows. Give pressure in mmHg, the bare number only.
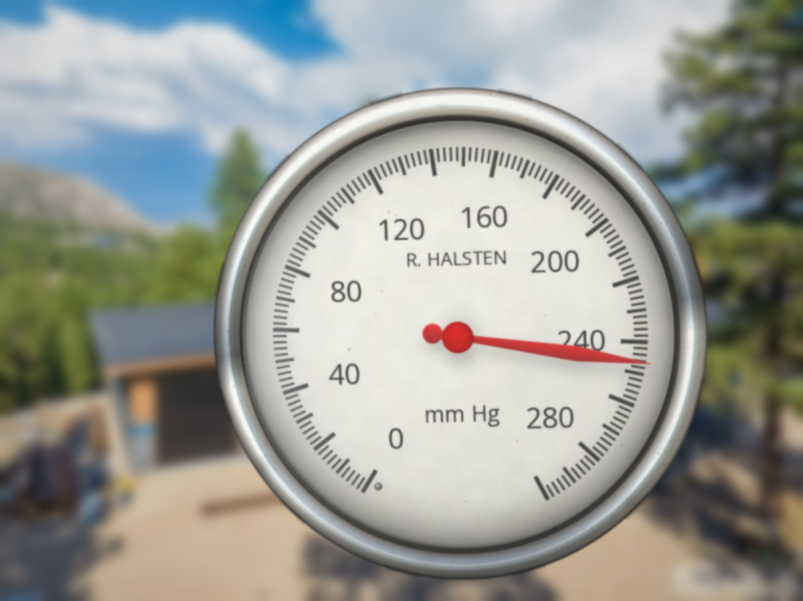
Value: 246
